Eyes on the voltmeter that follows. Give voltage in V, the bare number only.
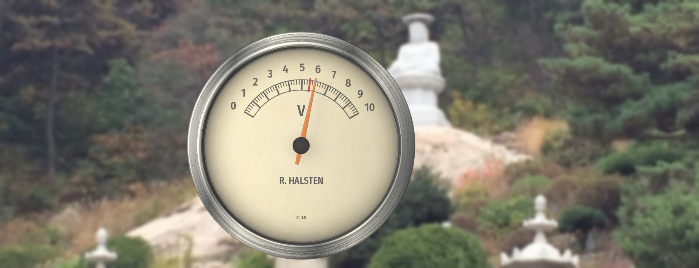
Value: 6
